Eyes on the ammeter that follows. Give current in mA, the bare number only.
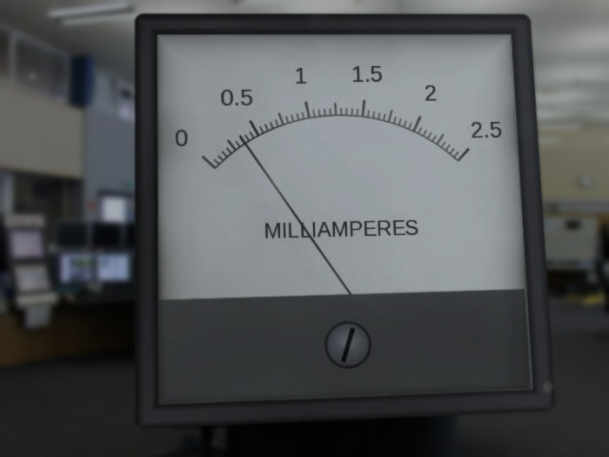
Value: 0.35
